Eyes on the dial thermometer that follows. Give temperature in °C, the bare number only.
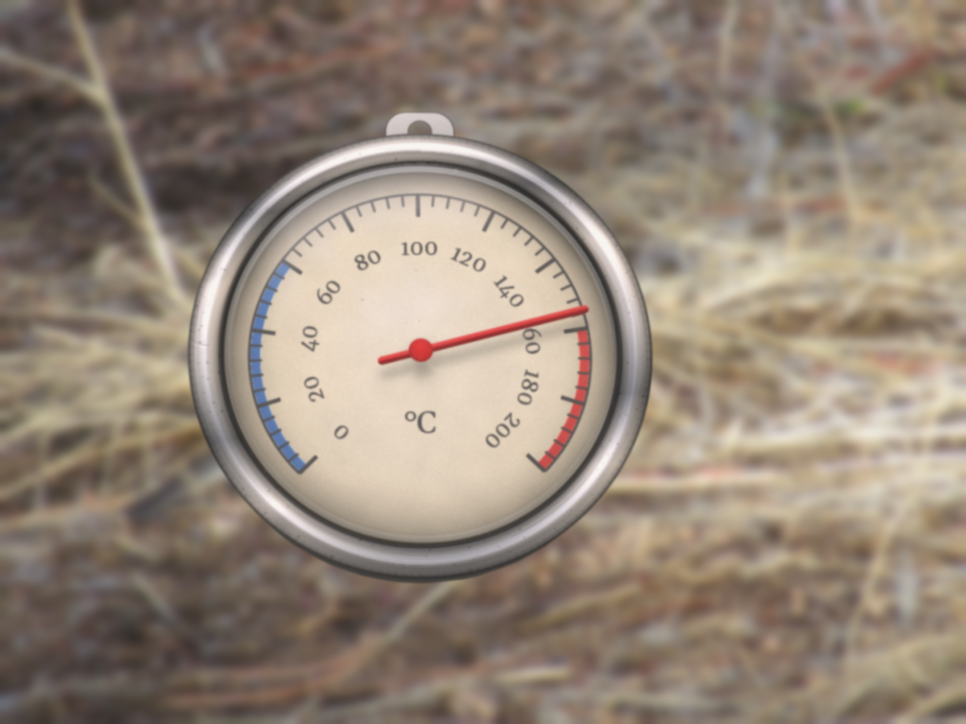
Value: 156
